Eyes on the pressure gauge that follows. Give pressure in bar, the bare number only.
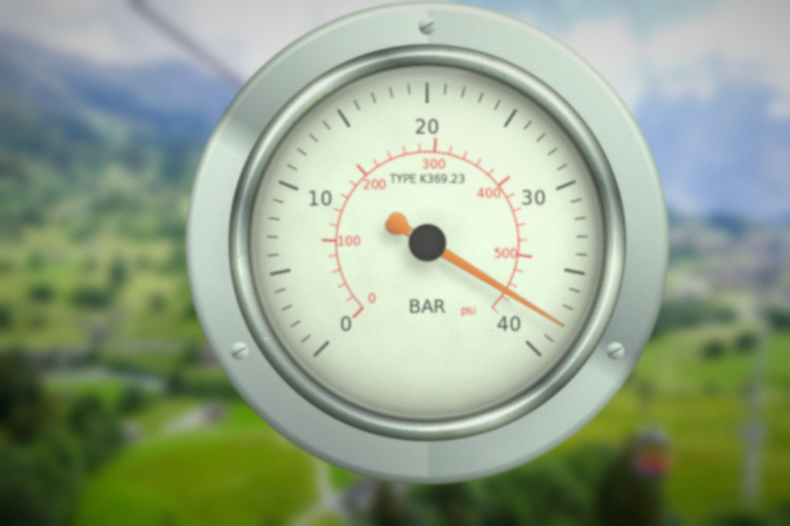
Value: 38
